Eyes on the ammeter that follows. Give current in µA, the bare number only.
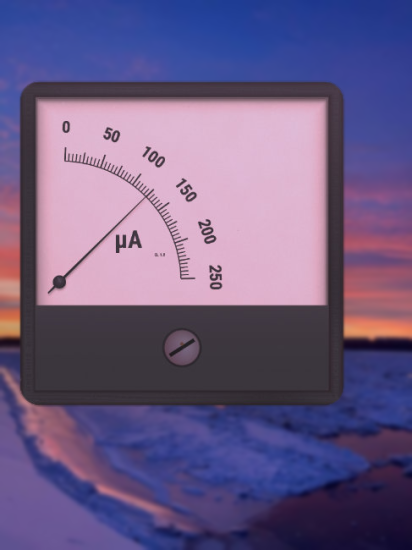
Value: 125
